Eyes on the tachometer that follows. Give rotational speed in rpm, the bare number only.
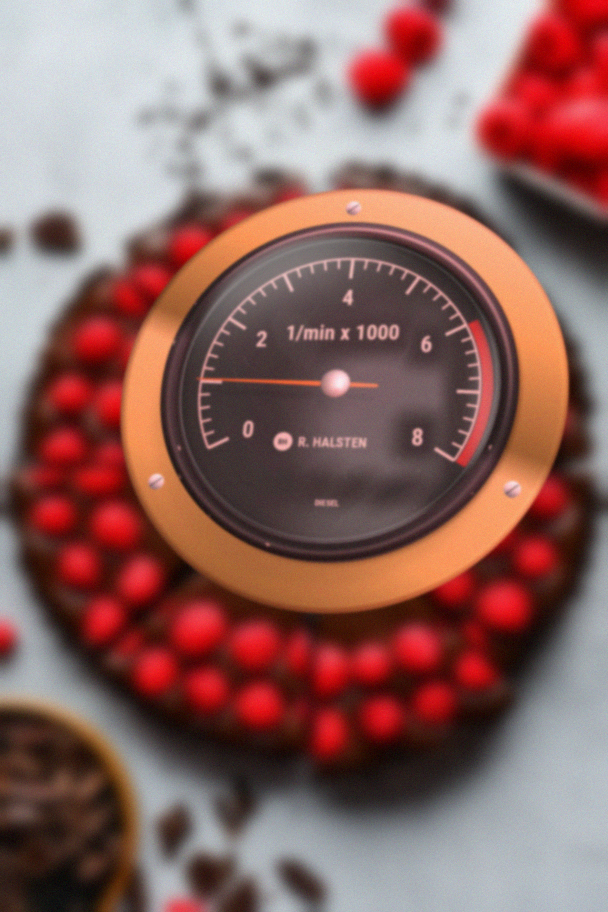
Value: 1000
